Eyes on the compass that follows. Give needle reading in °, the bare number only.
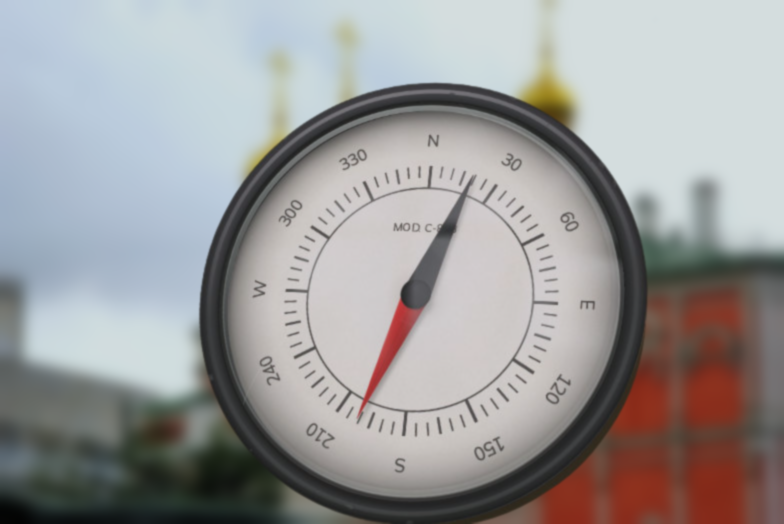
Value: 200
